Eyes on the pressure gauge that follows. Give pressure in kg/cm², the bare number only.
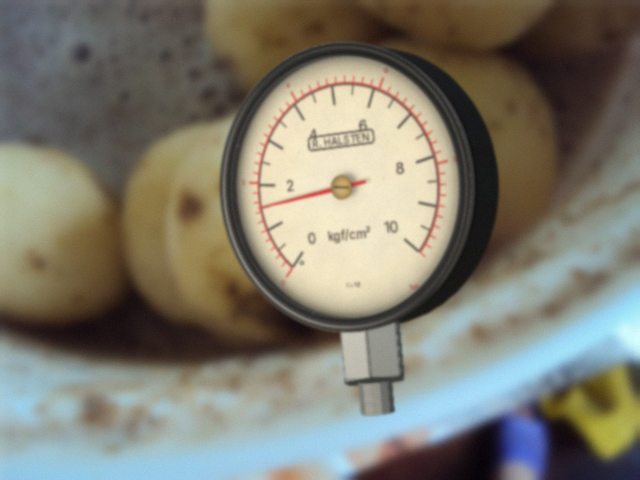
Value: 1.5
